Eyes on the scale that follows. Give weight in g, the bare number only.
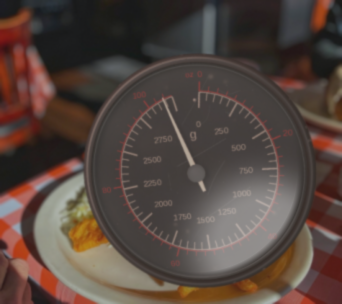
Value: 2950
